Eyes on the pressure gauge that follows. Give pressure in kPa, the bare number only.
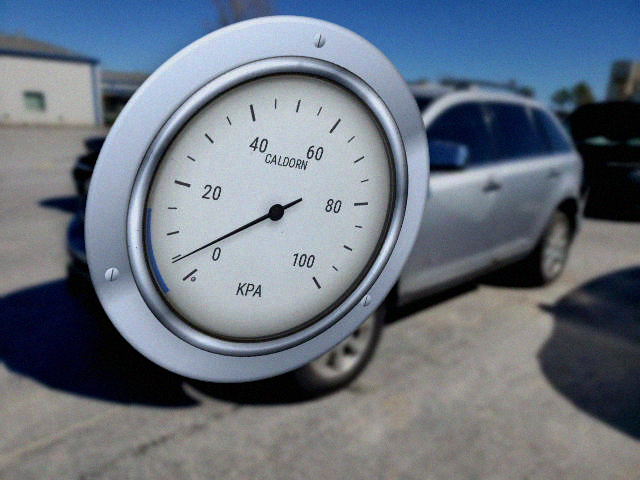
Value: 5
